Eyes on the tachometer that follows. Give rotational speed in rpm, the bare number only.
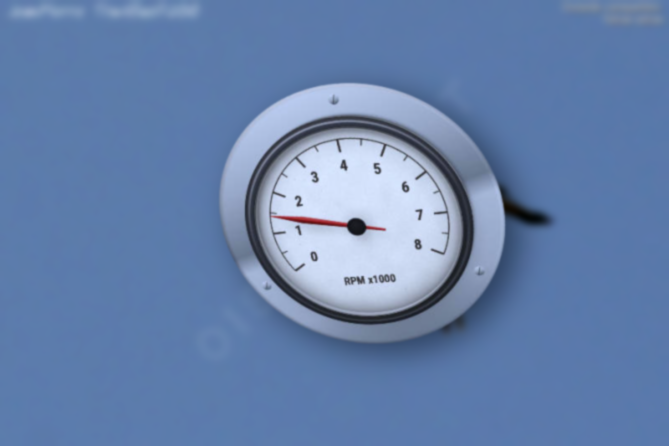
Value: 1500
